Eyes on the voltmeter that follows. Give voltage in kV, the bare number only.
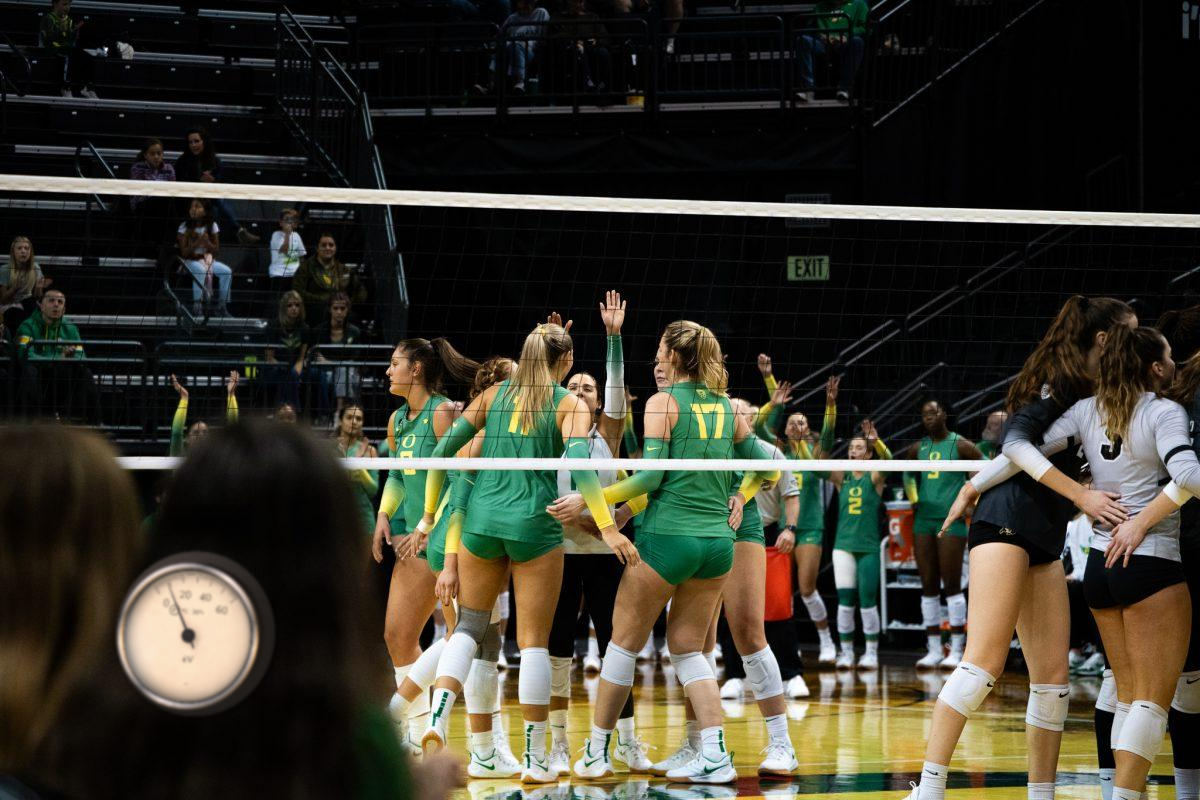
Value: 10
